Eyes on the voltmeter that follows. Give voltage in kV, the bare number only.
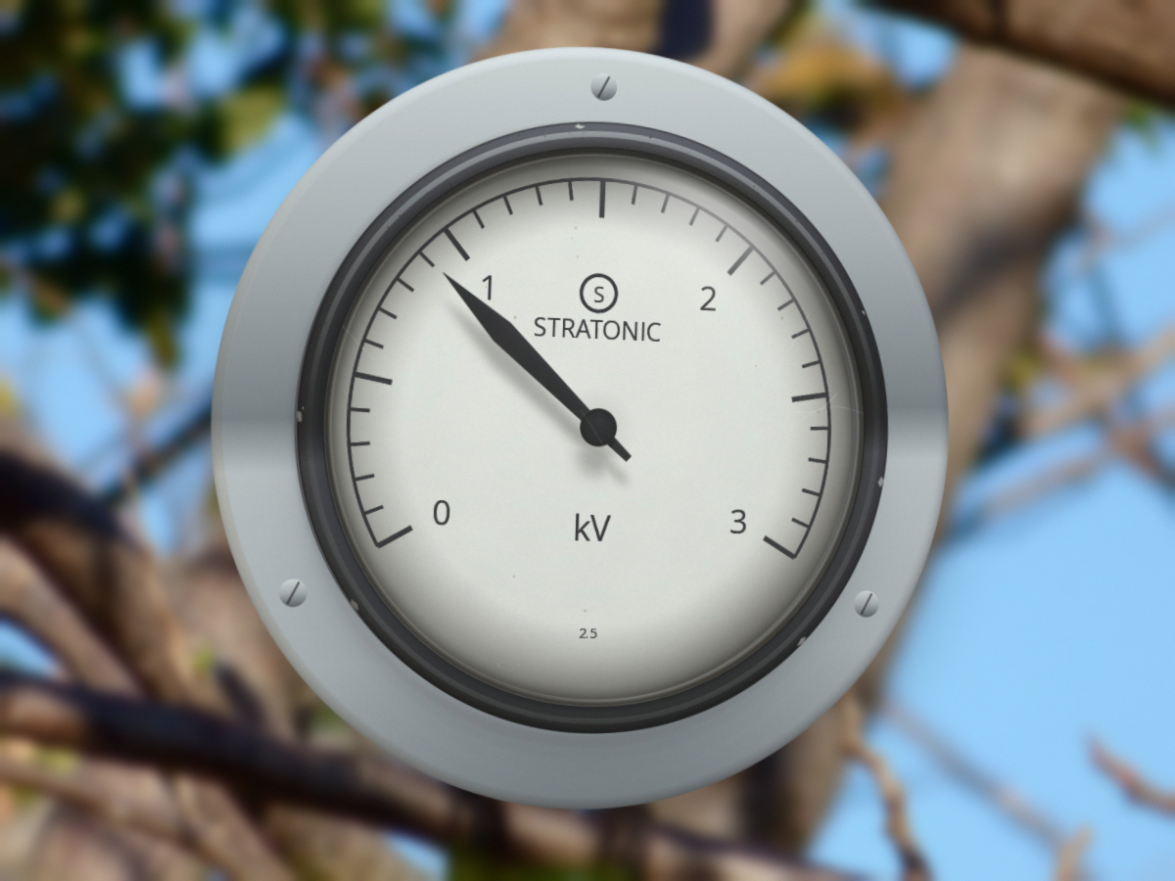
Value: 0.9
